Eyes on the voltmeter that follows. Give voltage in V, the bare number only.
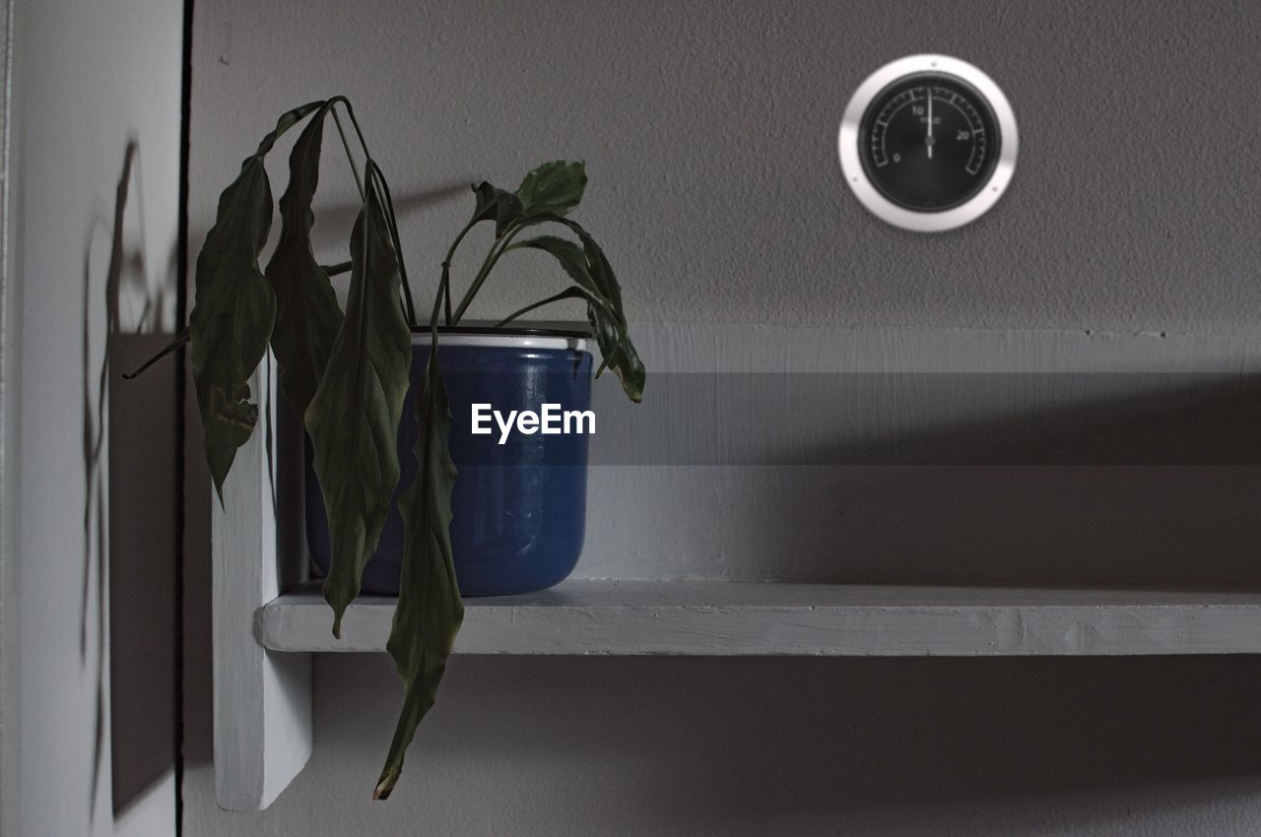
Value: 12
